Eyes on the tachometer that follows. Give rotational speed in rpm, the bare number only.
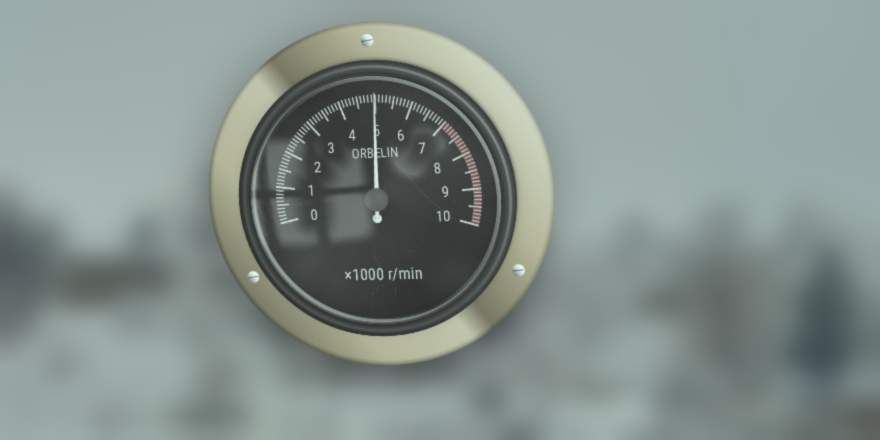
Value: 5000
